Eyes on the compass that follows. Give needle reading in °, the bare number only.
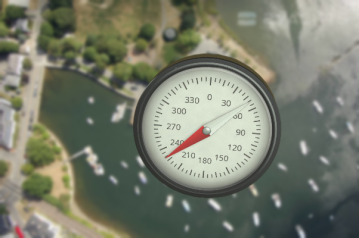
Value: 230
